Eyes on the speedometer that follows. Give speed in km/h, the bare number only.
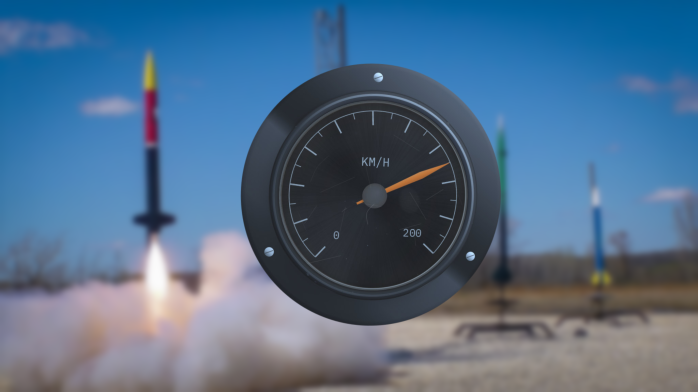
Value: 150
